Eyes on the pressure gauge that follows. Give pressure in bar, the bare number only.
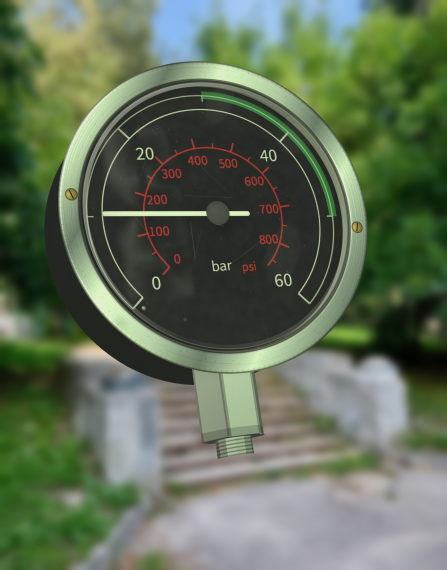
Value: 10
